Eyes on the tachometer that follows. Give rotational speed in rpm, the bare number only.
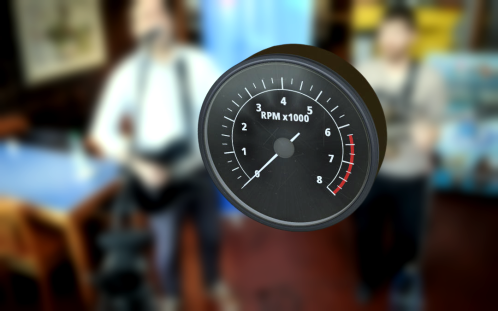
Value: 0
